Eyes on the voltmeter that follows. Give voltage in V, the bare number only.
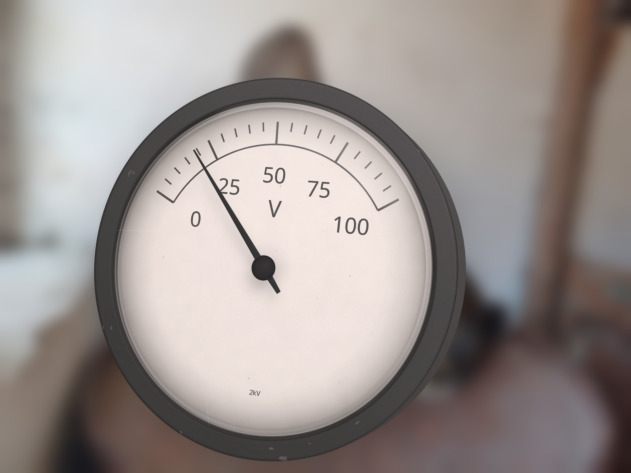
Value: 20
